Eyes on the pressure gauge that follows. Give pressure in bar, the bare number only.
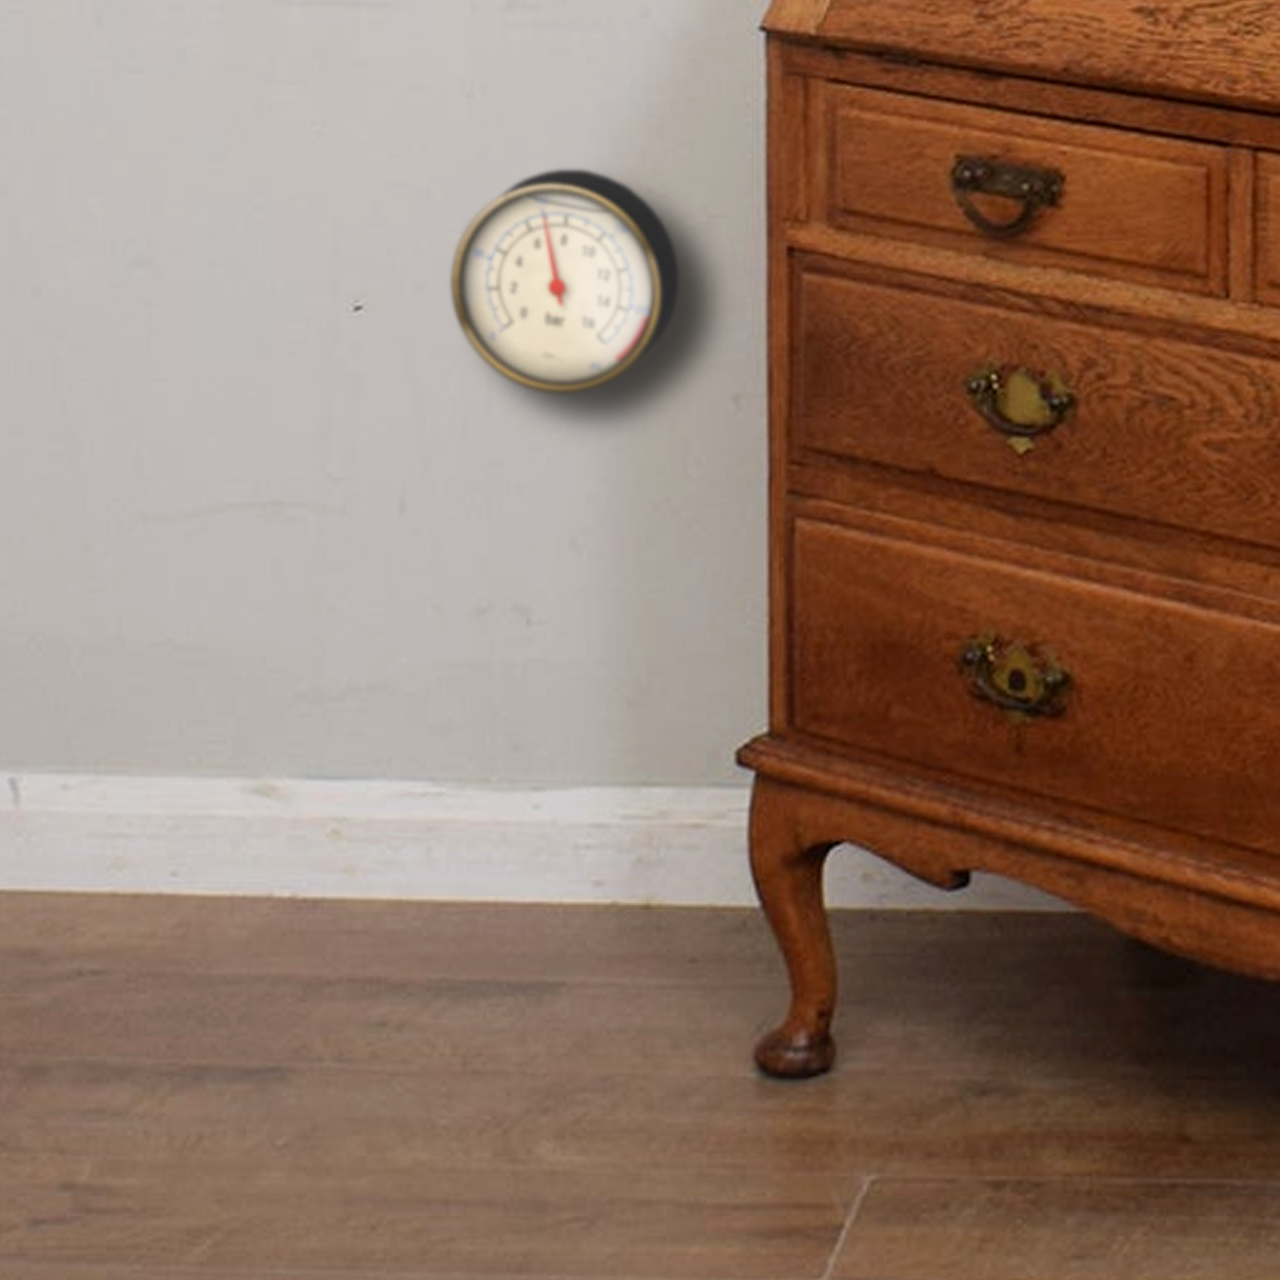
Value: 7
